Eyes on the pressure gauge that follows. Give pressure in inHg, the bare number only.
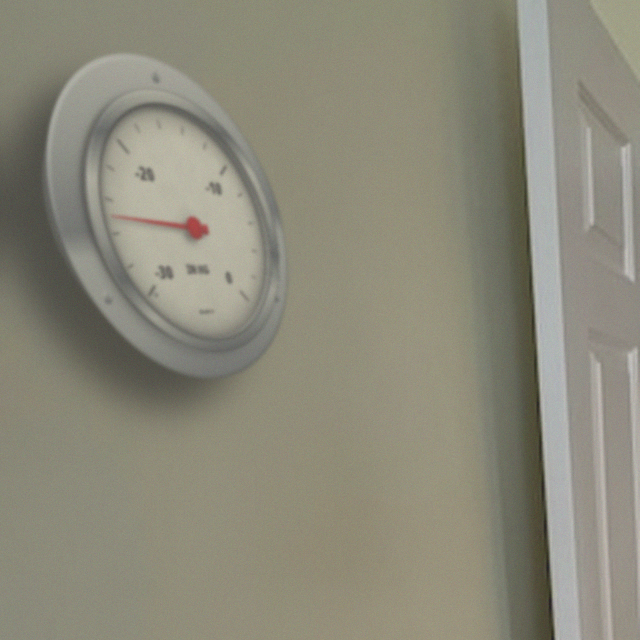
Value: -25
